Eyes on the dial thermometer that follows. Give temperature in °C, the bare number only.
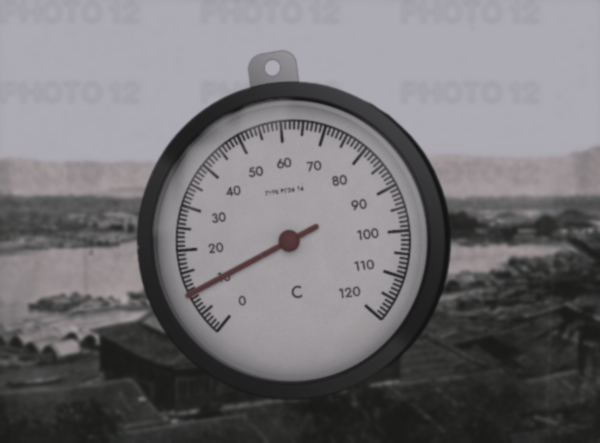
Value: 10
